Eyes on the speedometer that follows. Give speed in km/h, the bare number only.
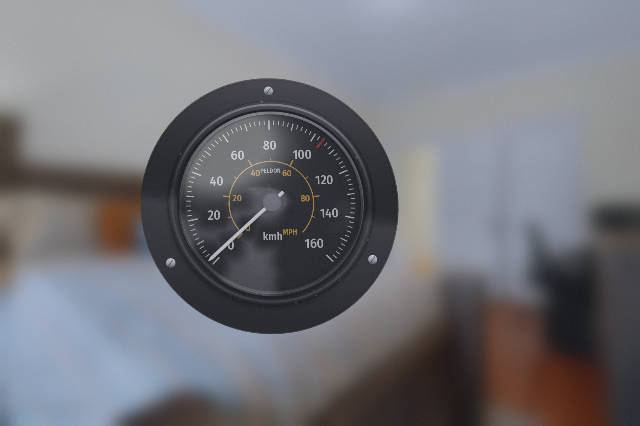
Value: 2
